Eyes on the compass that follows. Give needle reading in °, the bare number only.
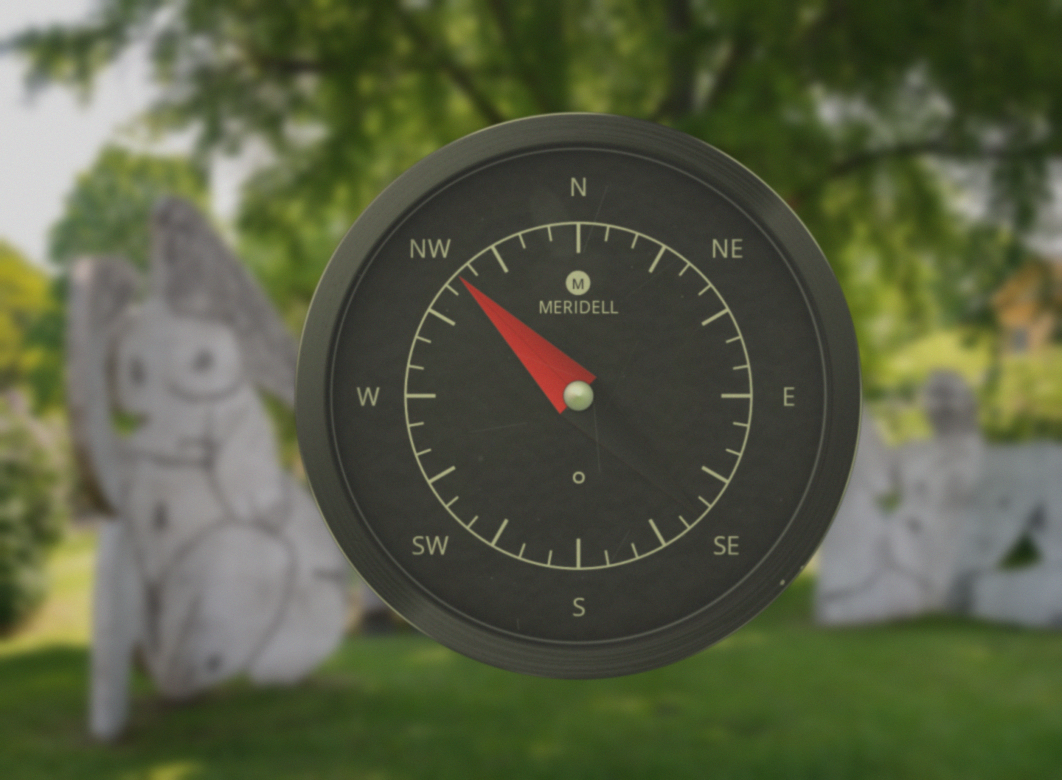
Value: 315
